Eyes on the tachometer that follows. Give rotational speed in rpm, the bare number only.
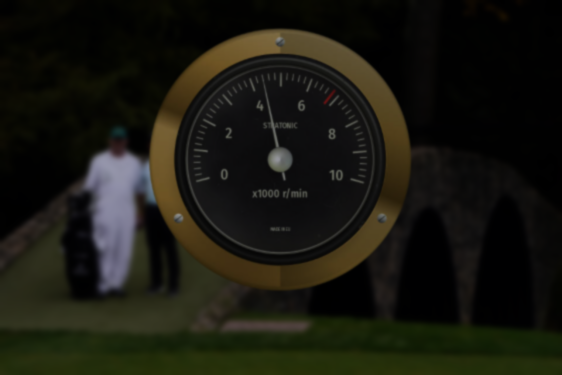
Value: 4400
